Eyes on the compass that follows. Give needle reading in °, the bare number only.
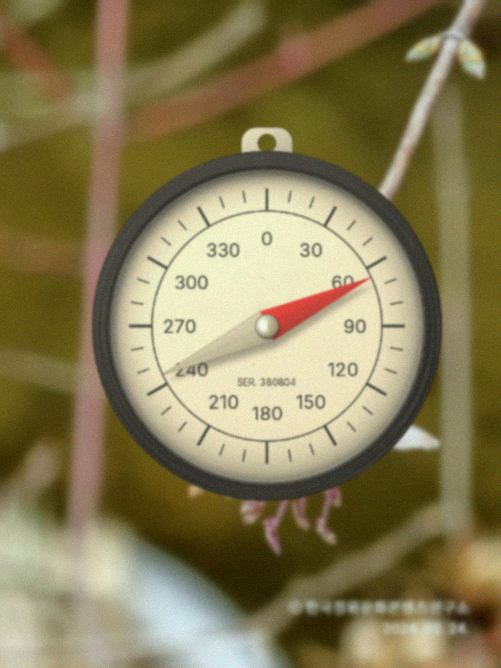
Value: 65
